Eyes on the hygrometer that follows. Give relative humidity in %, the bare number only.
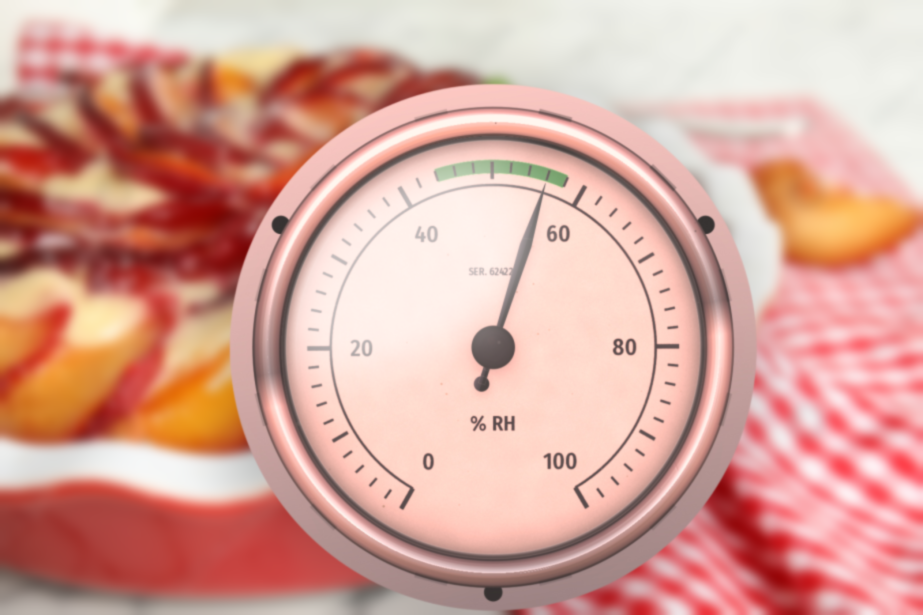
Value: 56
